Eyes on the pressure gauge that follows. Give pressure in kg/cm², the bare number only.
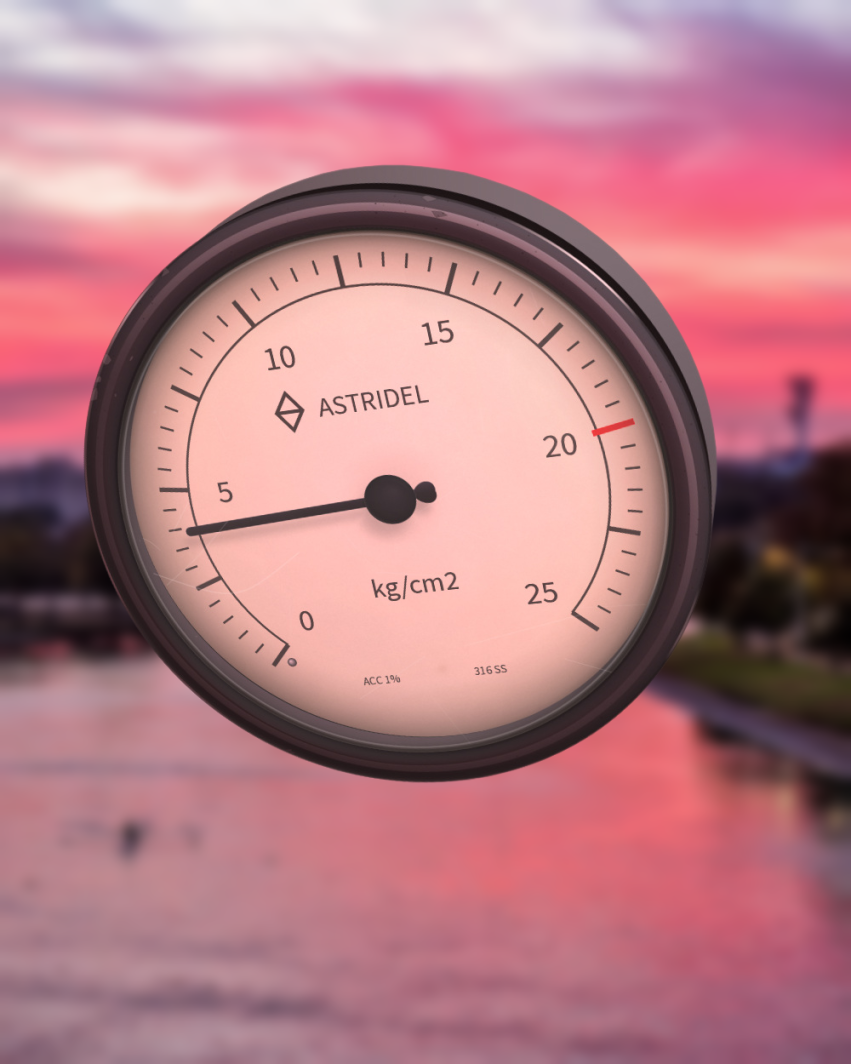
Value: 4
